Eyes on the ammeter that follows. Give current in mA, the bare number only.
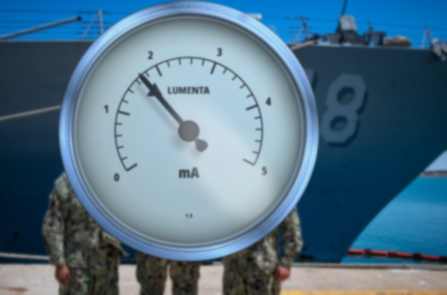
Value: 1.7
